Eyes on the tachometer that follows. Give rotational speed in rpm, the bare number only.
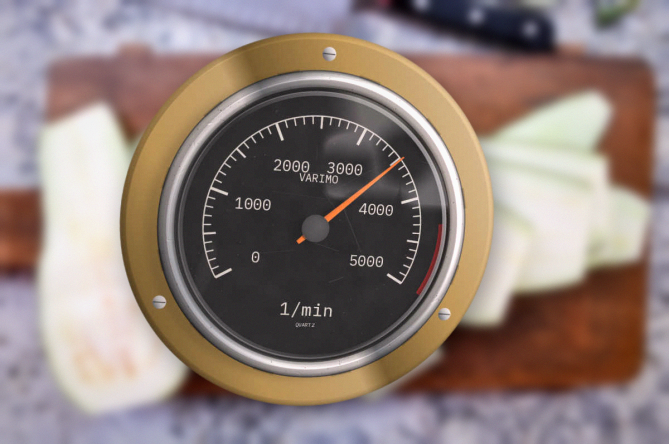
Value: 3500
